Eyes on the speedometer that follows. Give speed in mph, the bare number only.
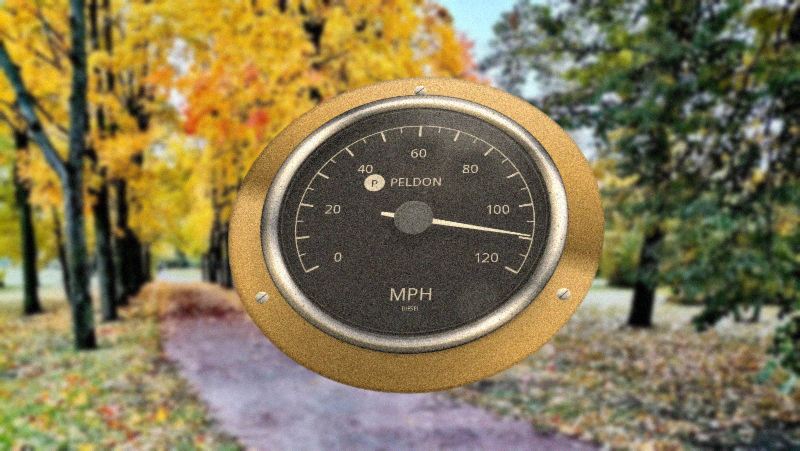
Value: 110
